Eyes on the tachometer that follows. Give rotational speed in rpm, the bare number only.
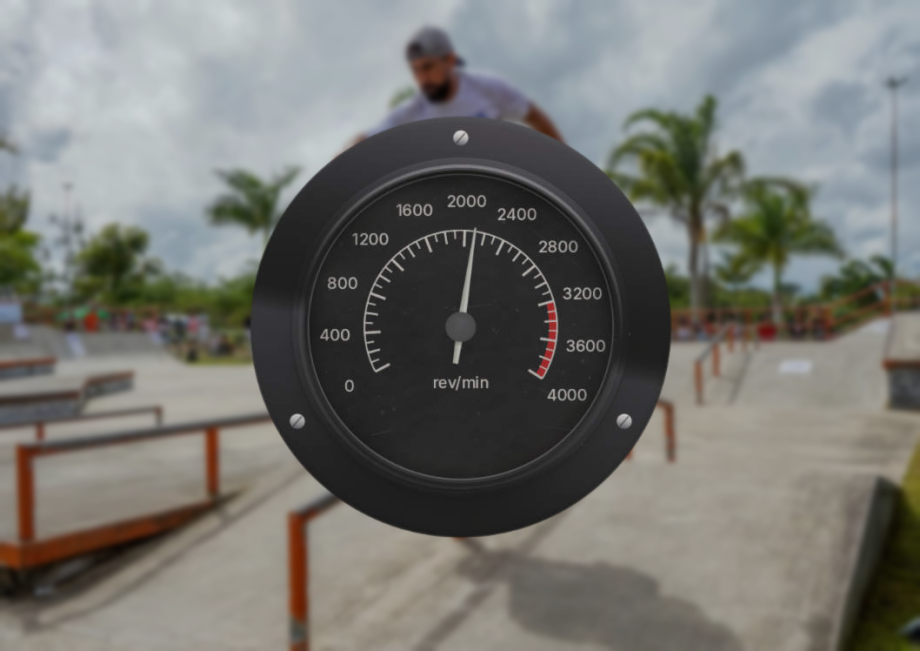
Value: 2100
